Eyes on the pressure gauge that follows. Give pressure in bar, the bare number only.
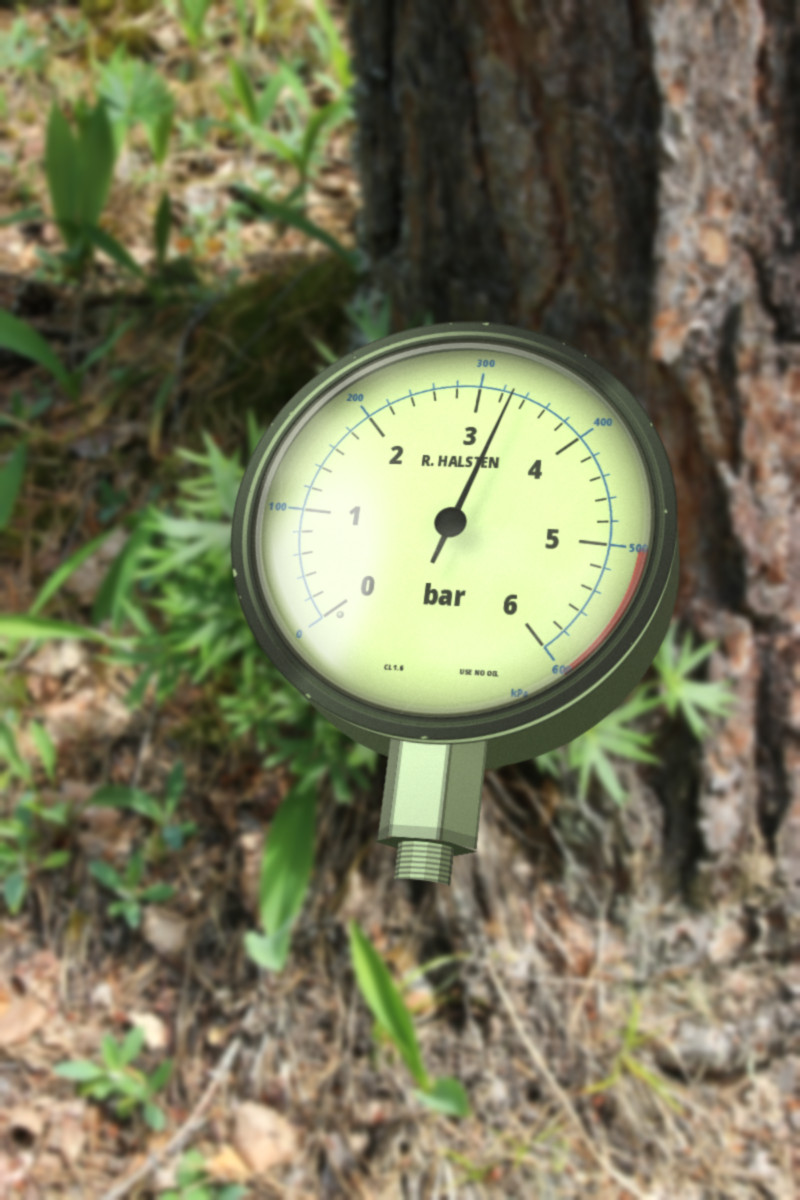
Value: 3.3
